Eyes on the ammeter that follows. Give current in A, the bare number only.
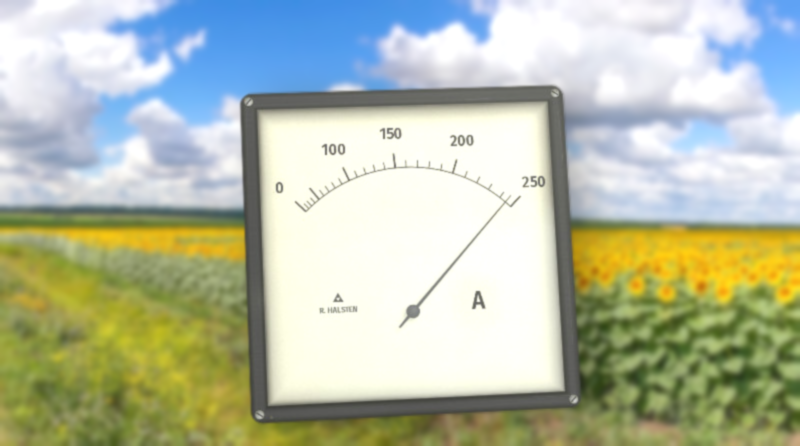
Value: 245
